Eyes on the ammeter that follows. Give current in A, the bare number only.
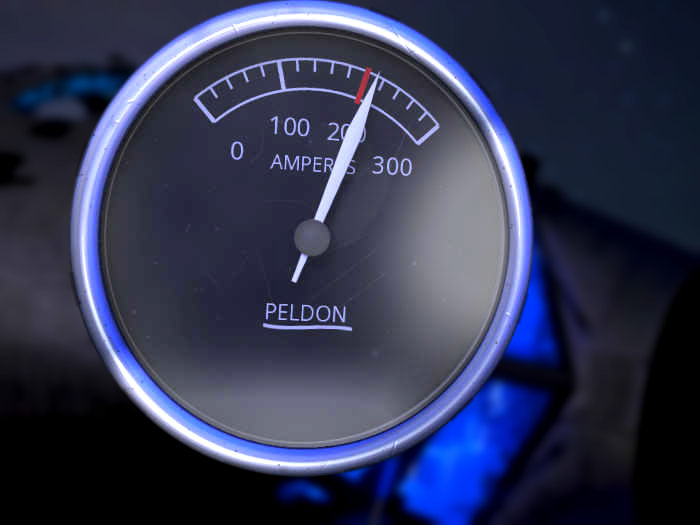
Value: 210
